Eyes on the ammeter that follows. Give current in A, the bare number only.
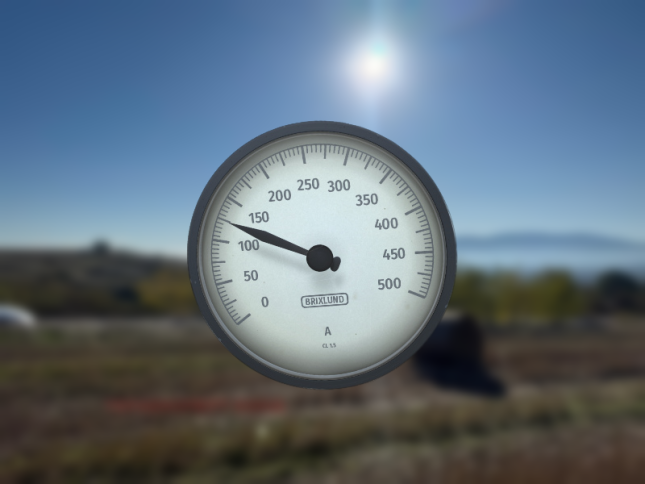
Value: 125
